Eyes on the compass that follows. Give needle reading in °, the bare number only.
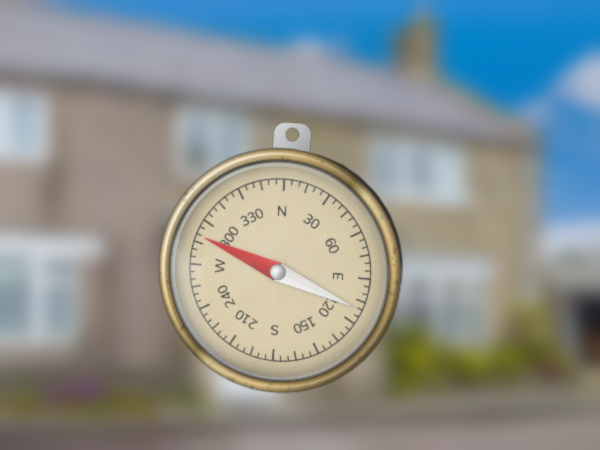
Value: 290
